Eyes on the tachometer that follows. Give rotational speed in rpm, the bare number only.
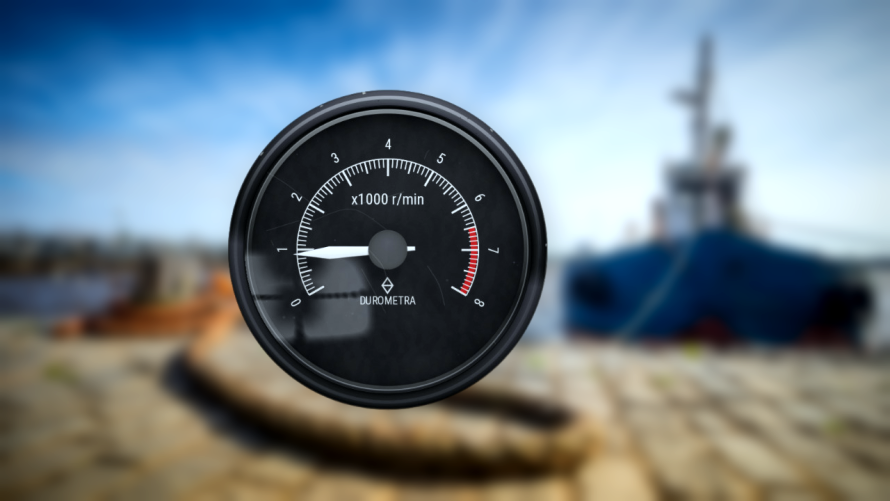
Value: 900
